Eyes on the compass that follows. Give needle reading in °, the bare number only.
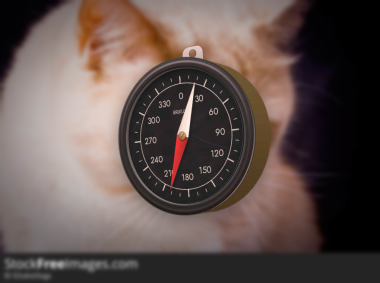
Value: 200
